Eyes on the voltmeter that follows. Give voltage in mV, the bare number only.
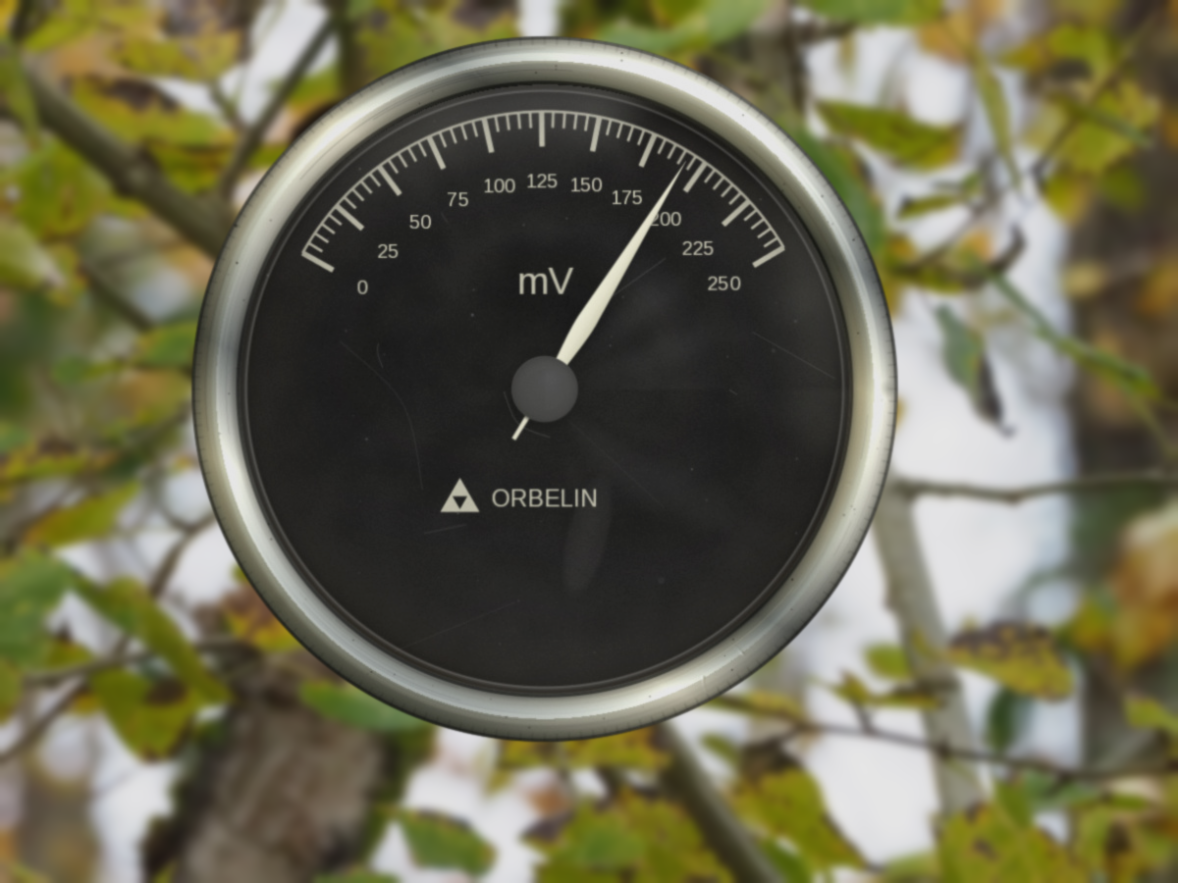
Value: 192.5
